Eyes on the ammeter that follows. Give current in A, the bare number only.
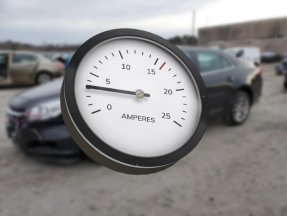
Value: 3
